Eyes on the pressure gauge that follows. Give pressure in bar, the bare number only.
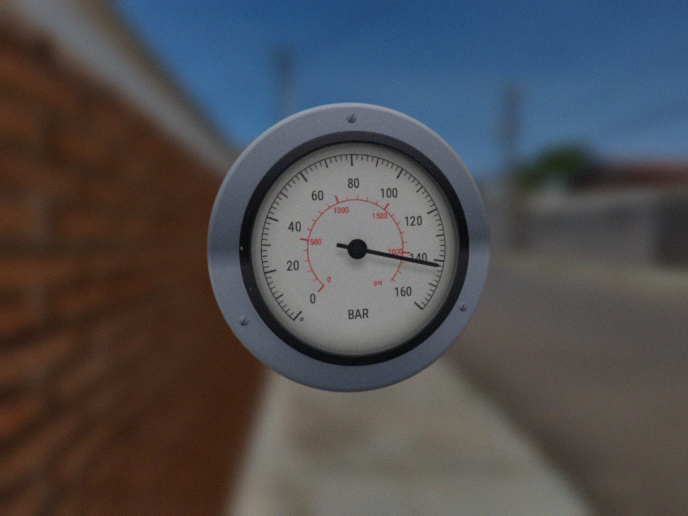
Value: 142
